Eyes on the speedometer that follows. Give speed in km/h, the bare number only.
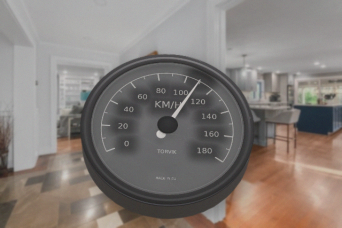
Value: 110
